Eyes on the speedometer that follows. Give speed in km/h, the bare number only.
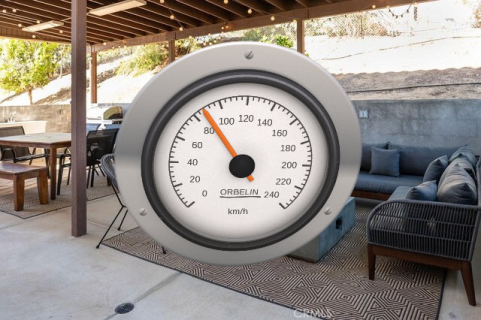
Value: 88
